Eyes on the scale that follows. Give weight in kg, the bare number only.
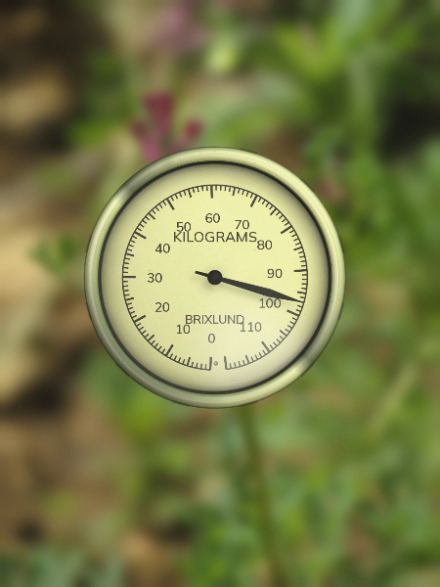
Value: 97
